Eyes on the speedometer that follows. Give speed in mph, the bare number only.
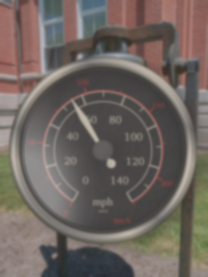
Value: 55
